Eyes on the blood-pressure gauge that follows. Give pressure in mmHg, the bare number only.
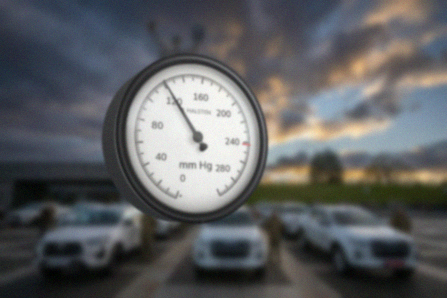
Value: 120
